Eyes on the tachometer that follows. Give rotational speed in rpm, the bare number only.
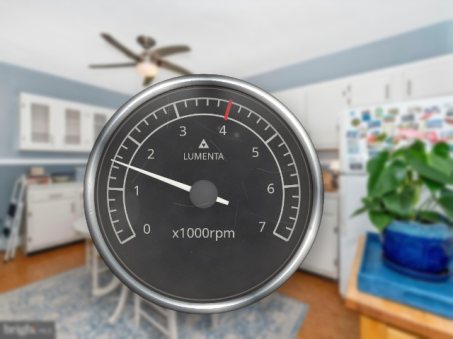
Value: 1500
